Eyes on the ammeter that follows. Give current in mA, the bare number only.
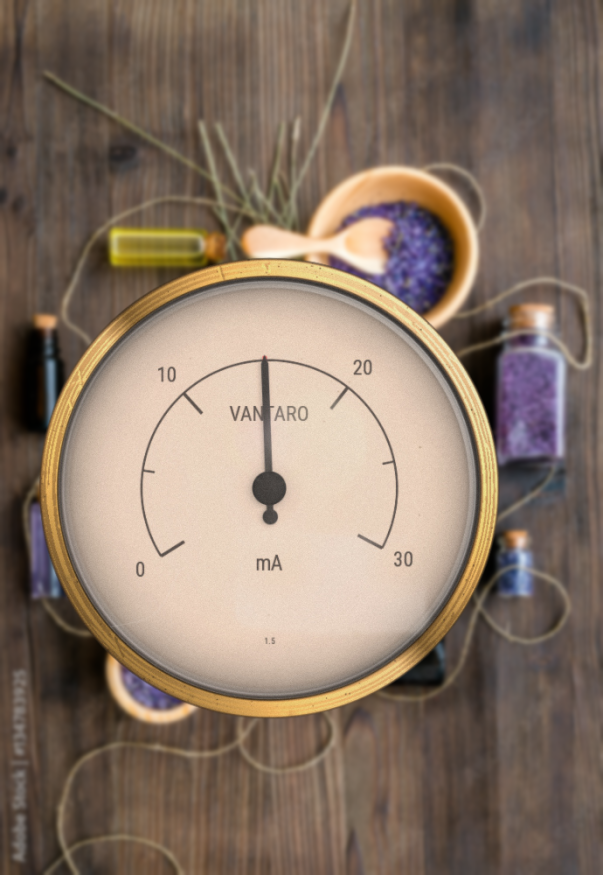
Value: 15
